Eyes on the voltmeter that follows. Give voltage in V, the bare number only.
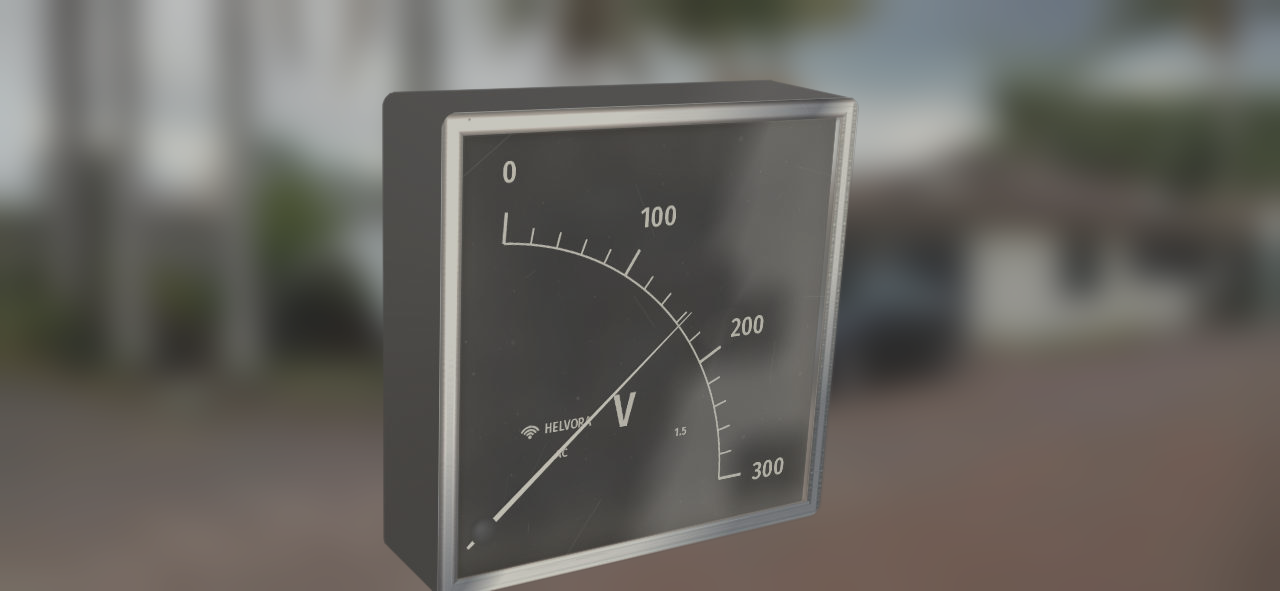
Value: 160
